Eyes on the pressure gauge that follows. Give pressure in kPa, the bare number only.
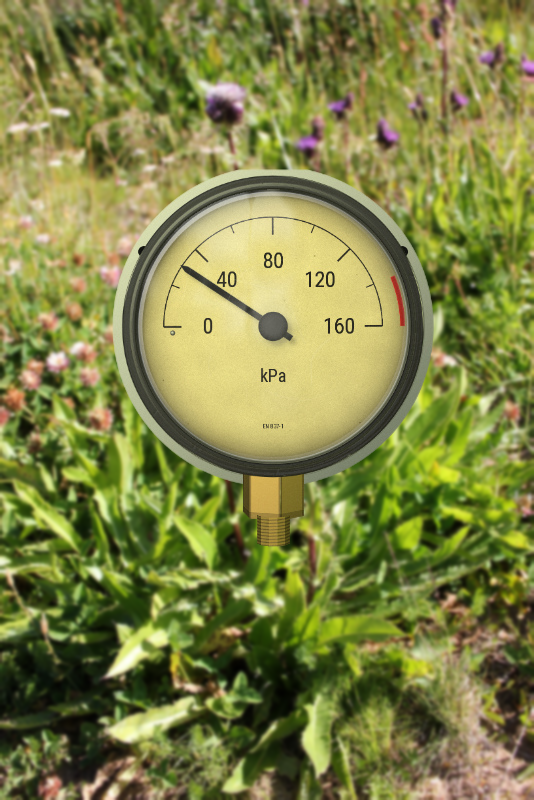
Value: 30
